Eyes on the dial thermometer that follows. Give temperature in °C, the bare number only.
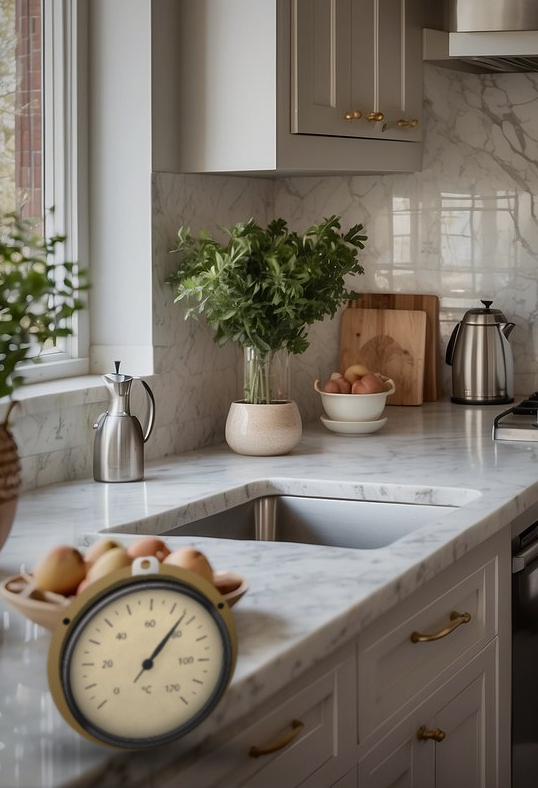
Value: 75
